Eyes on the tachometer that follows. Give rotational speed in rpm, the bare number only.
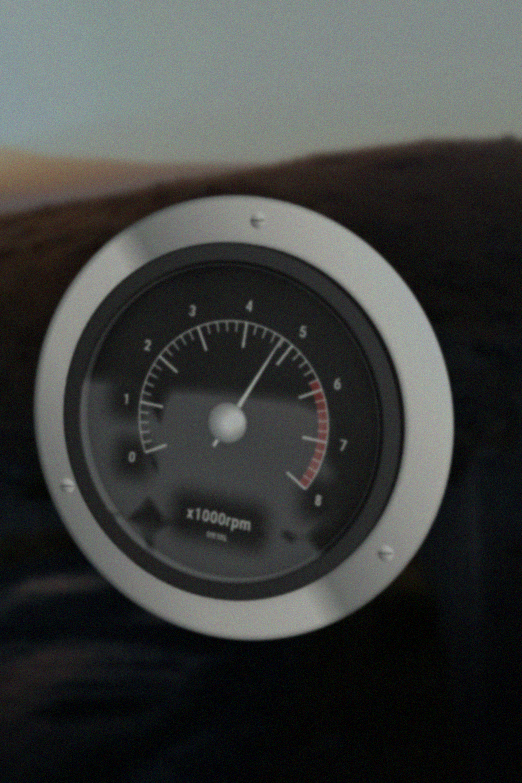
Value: 4800
